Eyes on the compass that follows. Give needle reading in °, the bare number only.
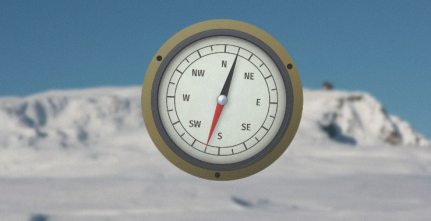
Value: 195
